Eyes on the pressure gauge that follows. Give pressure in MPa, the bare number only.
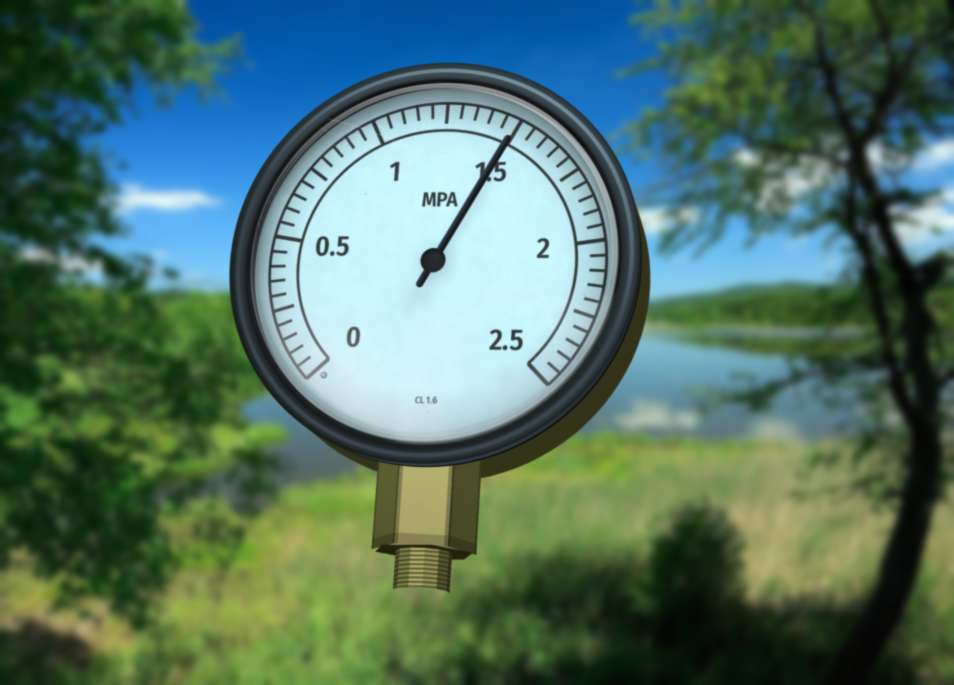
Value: 1.5
